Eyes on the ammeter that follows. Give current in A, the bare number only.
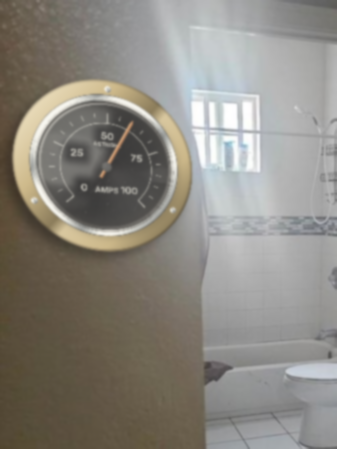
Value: 60
